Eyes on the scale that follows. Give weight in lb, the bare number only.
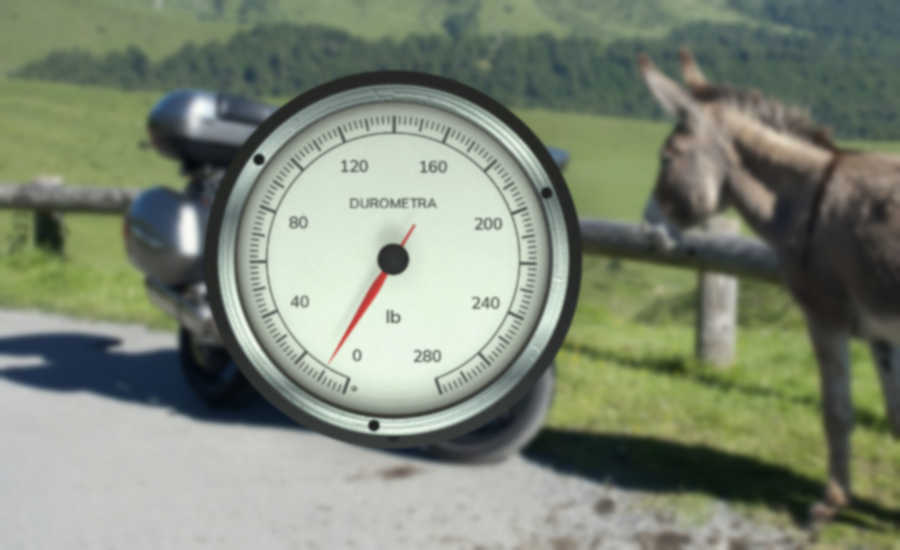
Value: 10
